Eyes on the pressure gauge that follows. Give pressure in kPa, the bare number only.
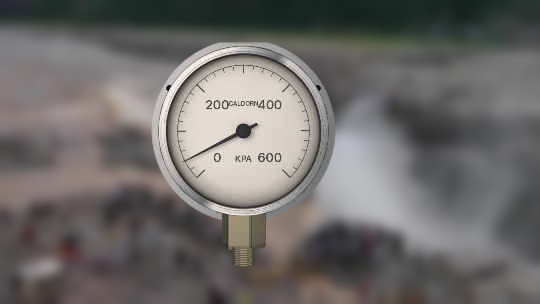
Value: 40
